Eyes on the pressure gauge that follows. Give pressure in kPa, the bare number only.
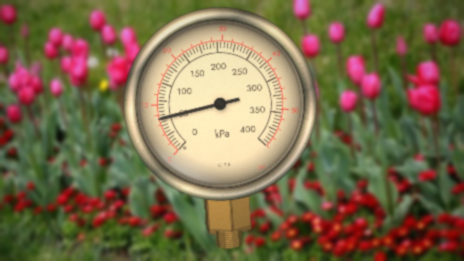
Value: 50
